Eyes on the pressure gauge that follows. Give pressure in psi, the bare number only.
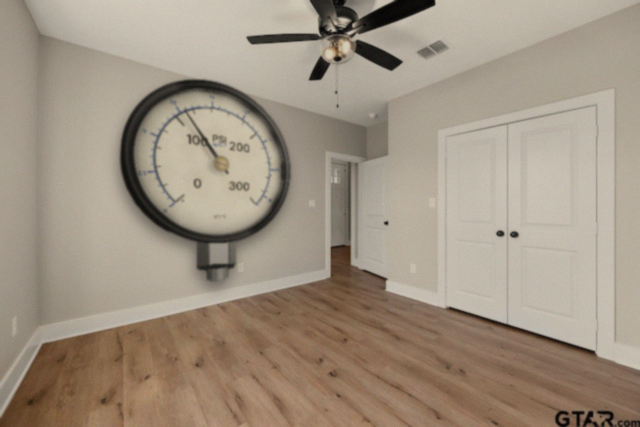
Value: 110
